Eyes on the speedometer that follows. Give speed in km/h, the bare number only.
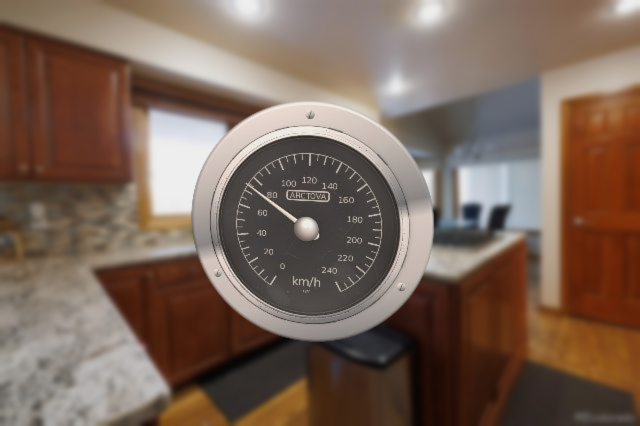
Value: 75
